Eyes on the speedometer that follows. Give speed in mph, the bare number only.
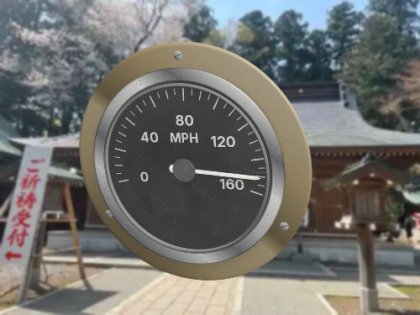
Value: 150
